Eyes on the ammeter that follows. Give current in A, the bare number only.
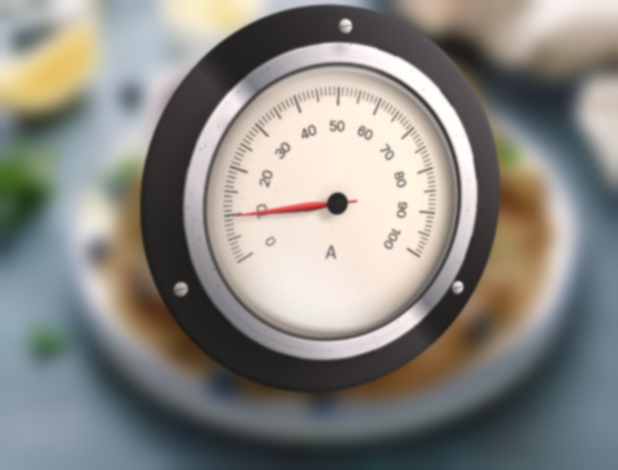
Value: 10
